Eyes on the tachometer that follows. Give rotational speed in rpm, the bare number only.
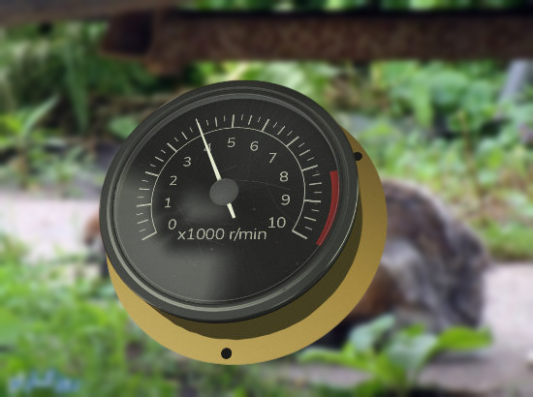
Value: 4000
